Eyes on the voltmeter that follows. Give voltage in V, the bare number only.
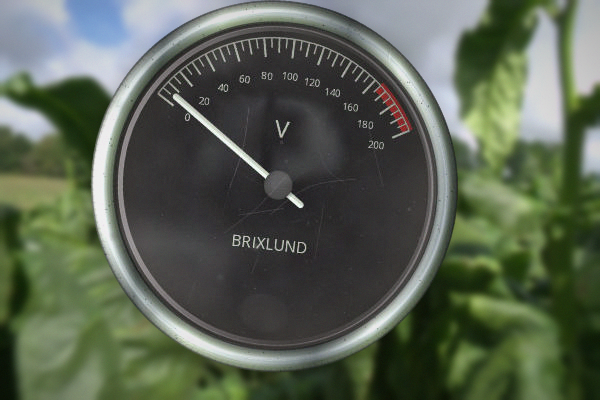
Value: 5
